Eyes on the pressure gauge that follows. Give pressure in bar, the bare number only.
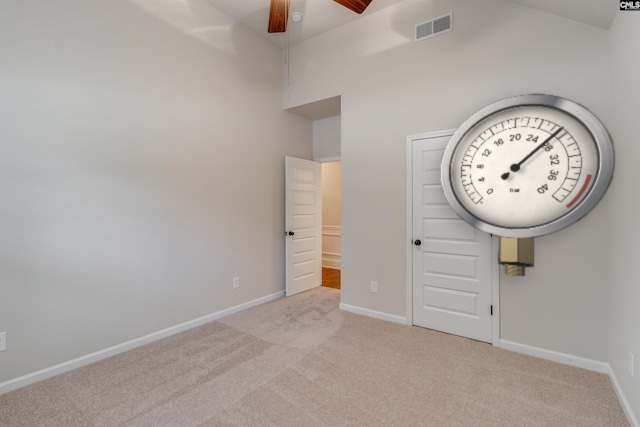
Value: 27
